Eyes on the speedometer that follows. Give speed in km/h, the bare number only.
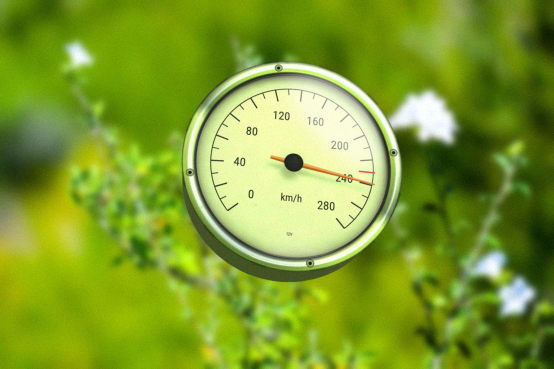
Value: 240
